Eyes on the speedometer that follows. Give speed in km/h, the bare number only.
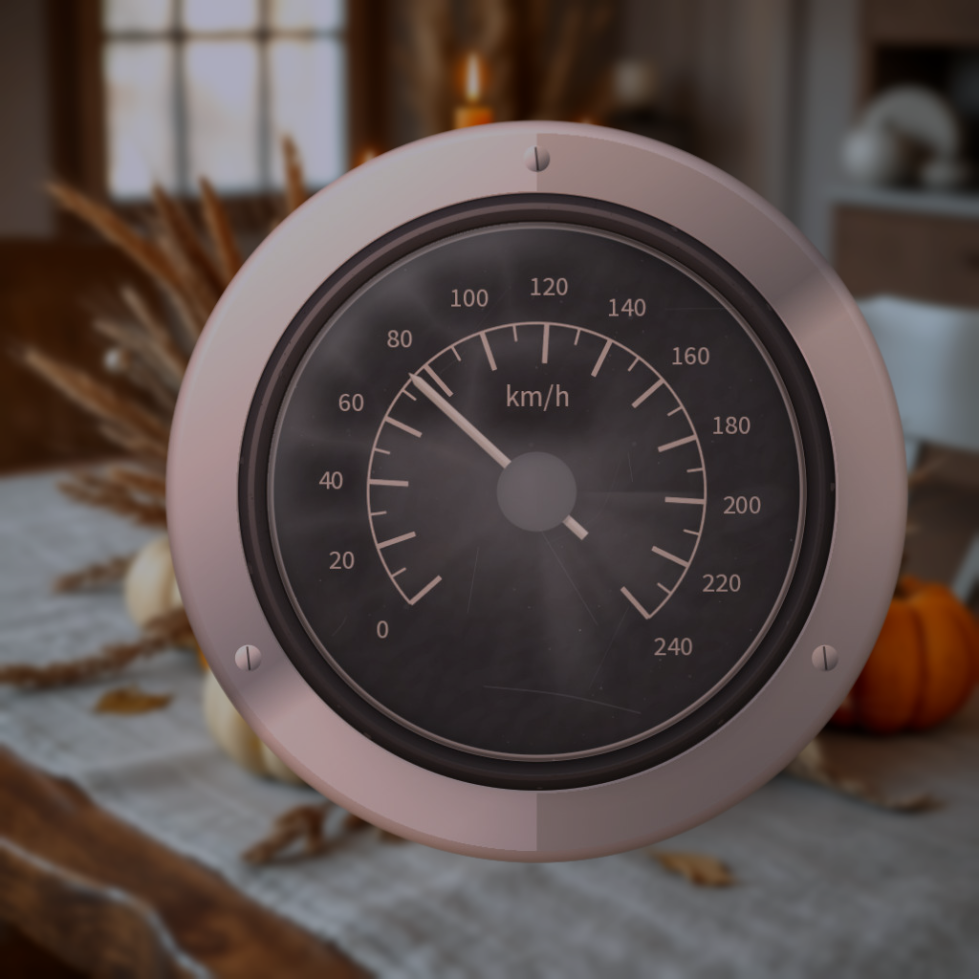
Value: 75
